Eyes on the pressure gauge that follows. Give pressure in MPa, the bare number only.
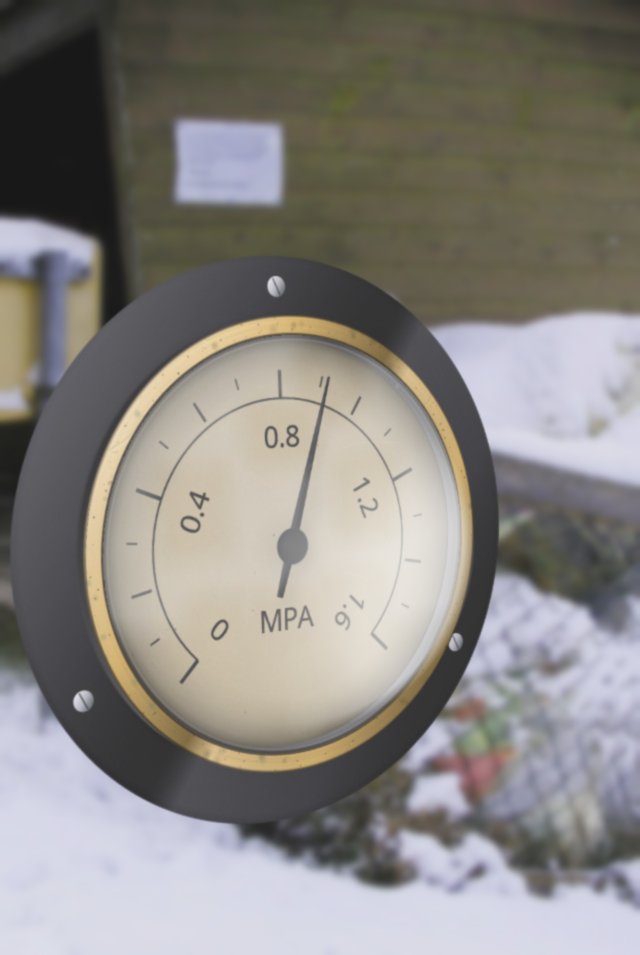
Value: 0.9
